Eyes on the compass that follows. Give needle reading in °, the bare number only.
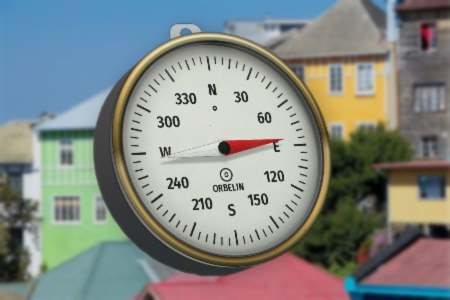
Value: 85
